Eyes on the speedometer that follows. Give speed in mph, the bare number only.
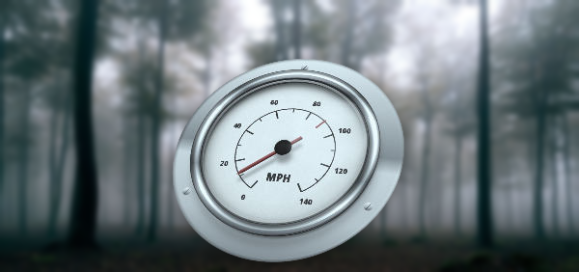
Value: 10
